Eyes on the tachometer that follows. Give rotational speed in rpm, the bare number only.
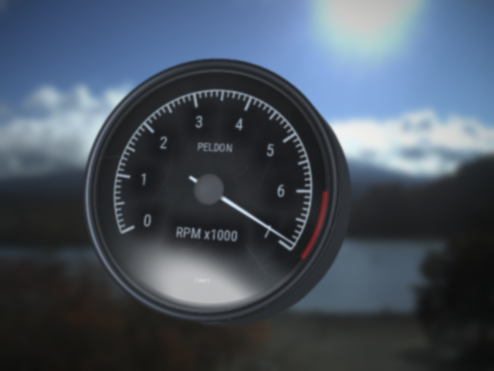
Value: 6900
